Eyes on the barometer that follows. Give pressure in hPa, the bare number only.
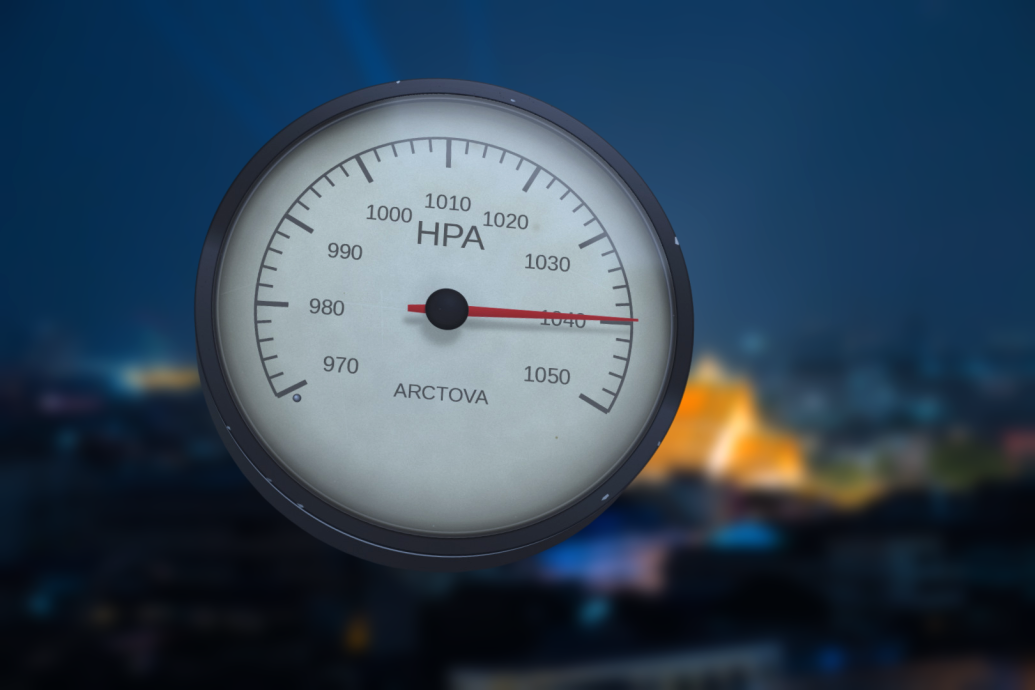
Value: 1040
